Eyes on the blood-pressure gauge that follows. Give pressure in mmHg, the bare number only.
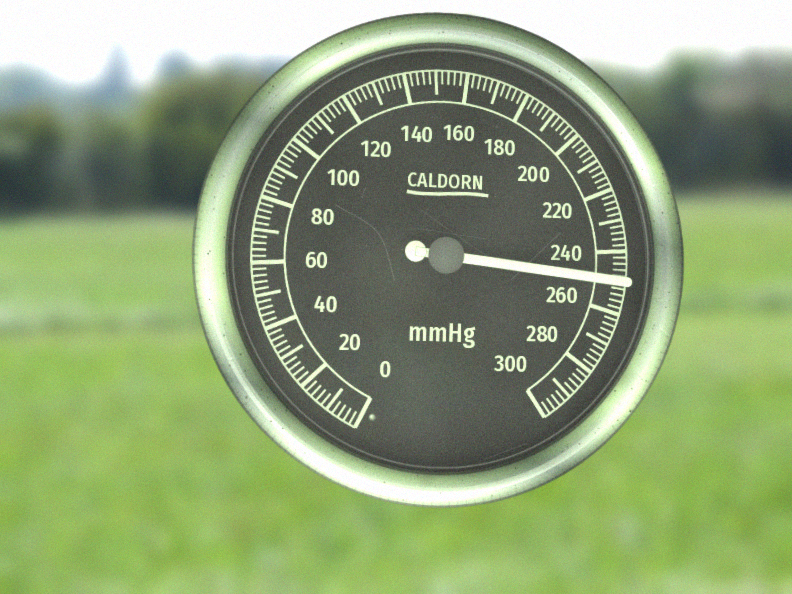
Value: 250
